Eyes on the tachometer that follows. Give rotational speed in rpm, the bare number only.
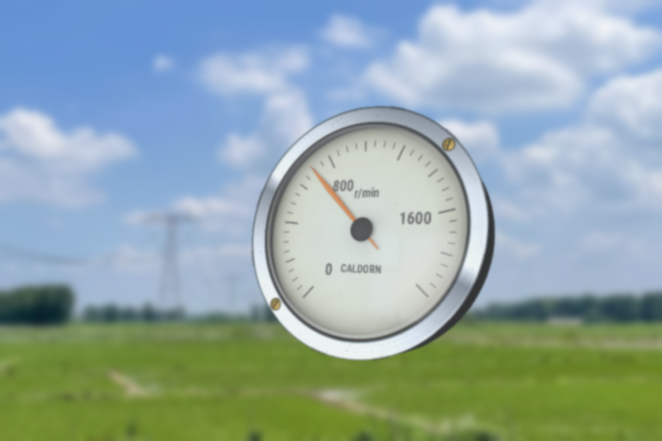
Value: 700
